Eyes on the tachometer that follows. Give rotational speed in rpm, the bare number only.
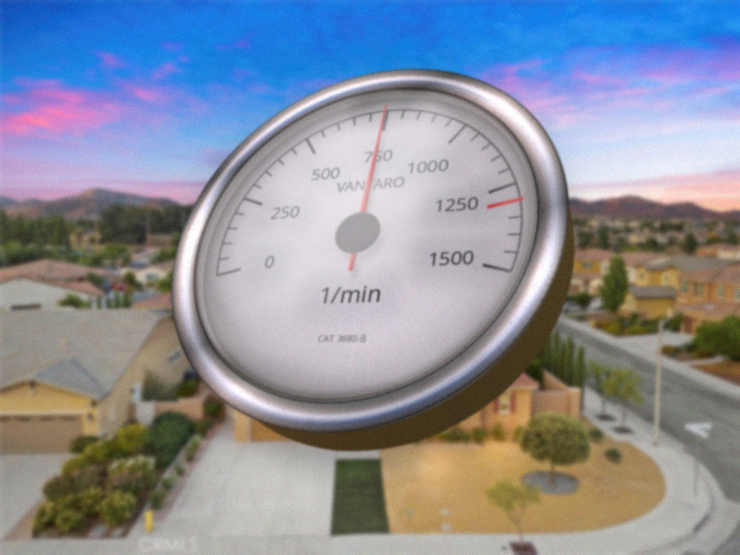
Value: 750
